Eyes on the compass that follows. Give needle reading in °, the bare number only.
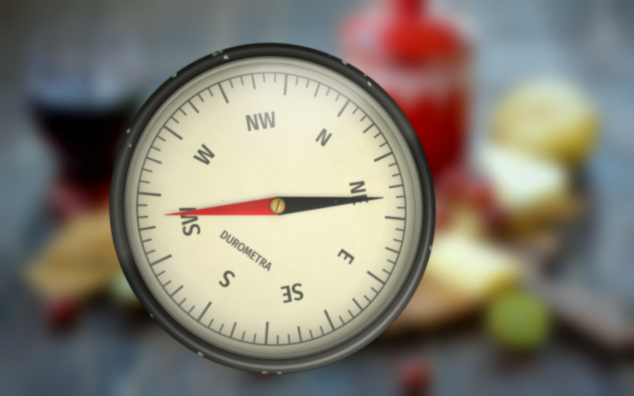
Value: 230
